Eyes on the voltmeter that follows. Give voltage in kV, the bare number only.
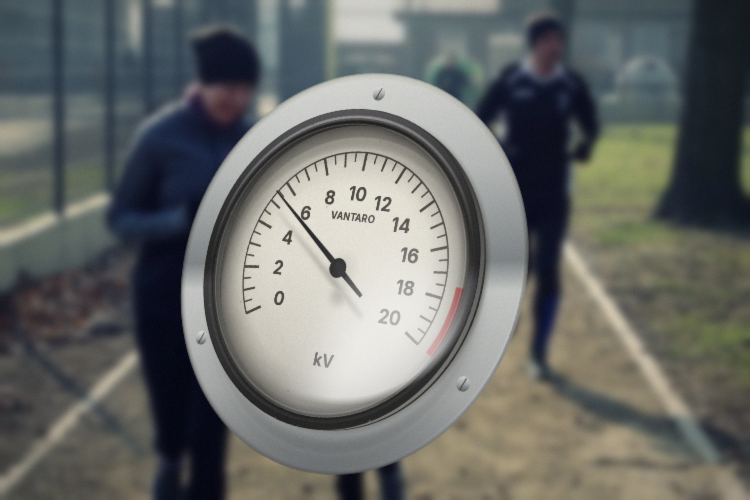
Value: 5.5
